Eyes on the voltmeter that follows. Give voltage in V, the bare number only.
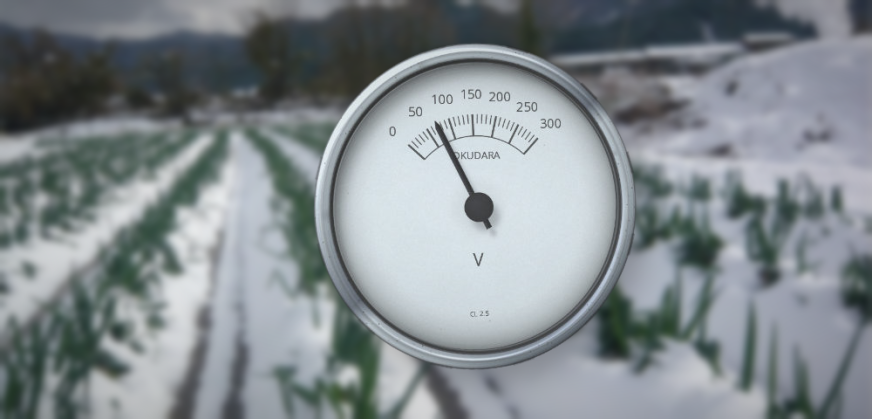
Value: 70
